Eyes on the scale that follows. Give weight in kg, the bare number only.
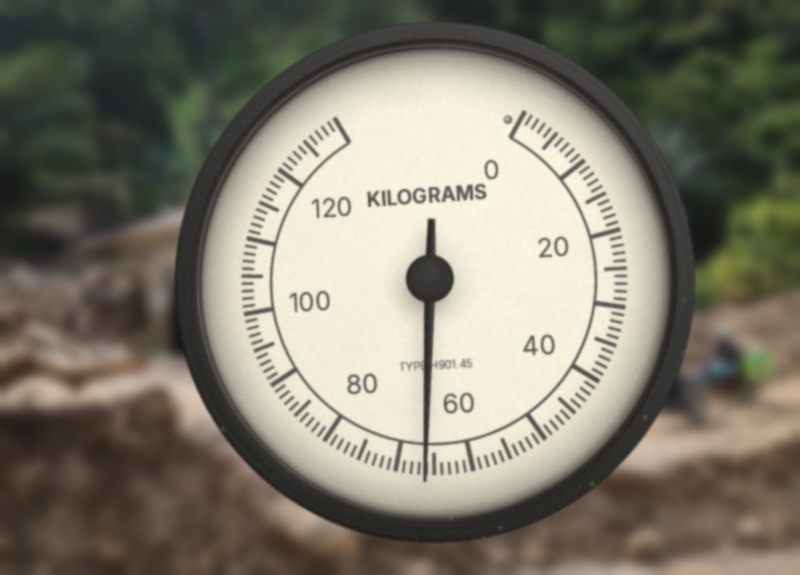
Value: 66
